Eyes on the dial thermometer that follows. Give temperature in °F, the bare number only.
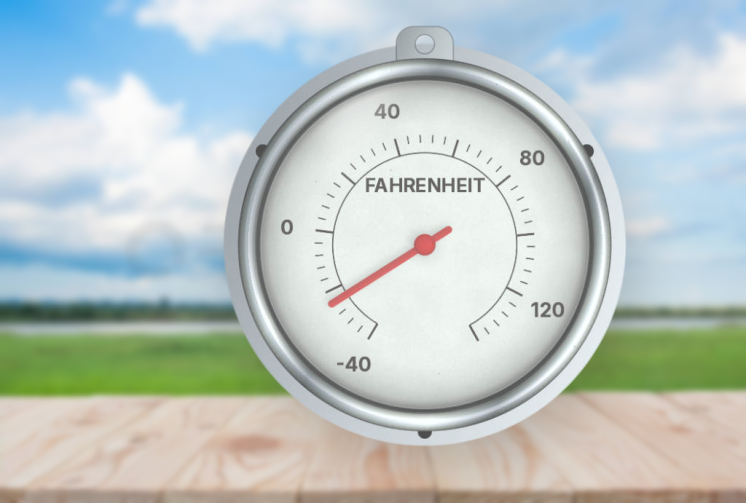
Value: -24
